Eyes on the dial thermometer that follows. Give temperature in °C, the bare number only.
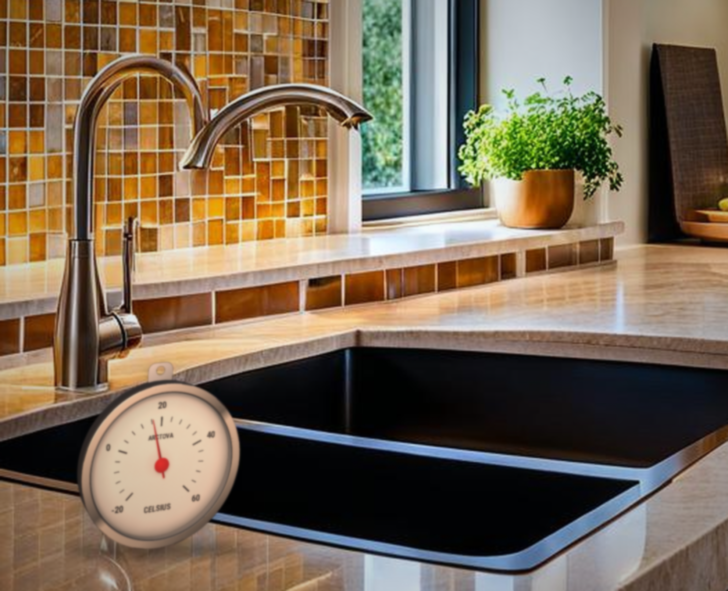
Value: 16
